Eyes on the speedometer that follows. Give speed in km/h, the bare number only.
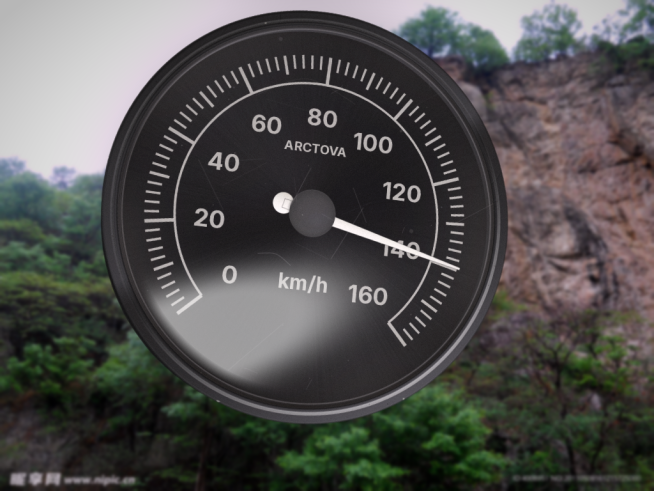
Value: 140
